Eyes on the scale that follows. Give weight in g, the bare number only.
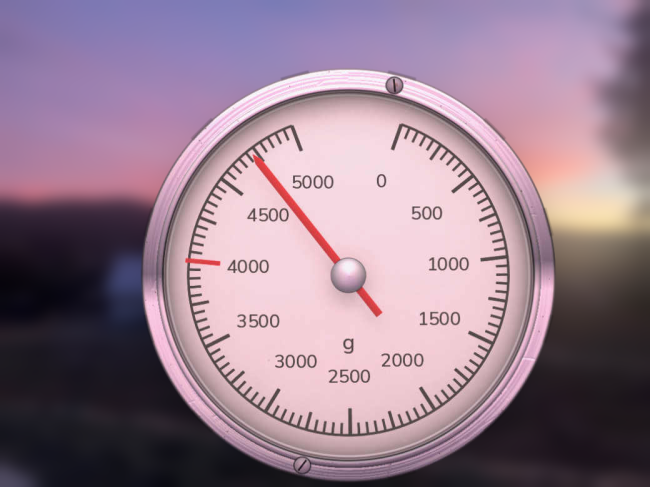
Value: 4725
